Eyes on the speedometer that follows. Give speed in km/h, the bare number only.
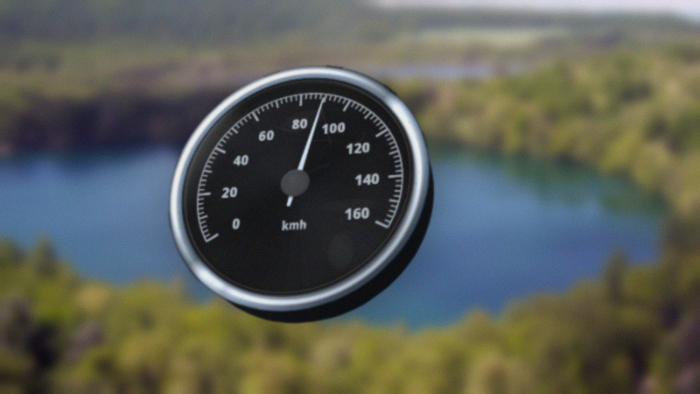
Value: 90
